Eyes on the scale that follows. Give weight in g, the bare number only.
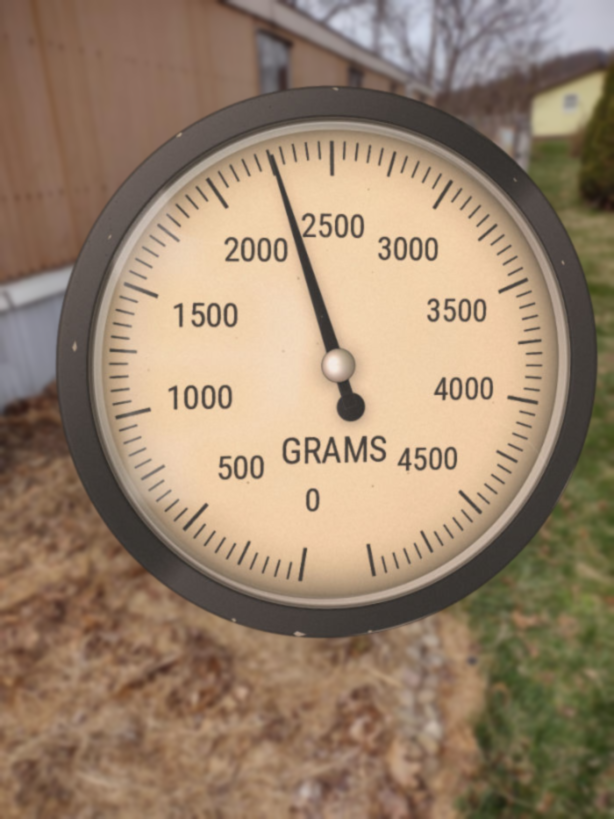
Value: 2250
